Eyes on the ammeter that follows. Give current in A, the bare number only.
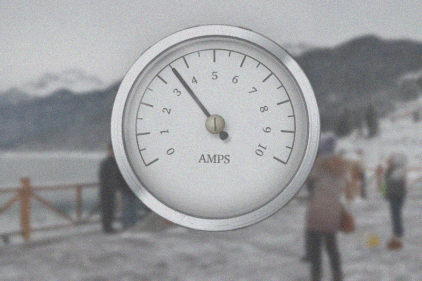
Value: 3.5
